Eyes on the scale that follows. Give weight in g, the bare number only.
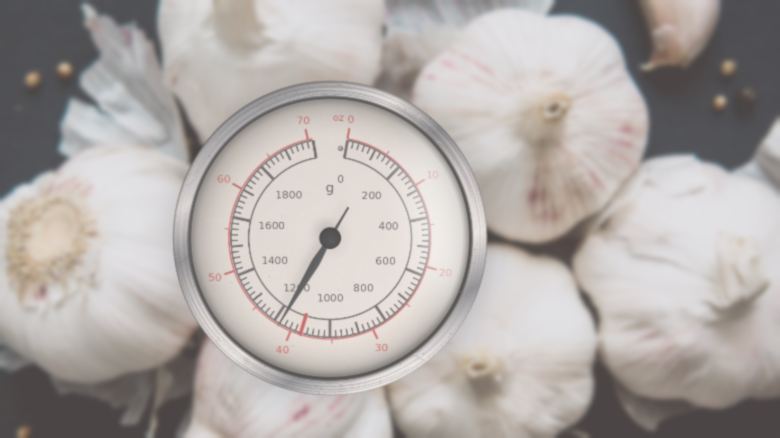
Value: 1180
